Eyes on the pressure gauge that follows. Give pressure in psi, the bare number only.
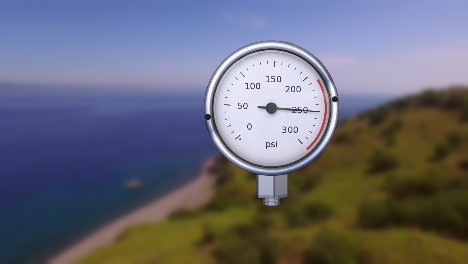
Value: 250
